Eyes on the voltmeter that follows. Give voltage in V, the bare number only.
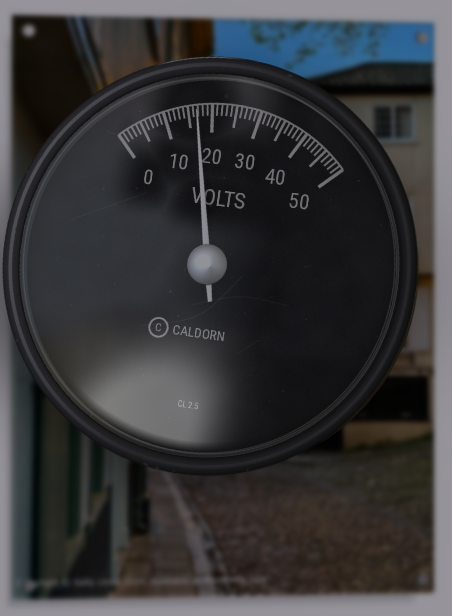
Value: 17
